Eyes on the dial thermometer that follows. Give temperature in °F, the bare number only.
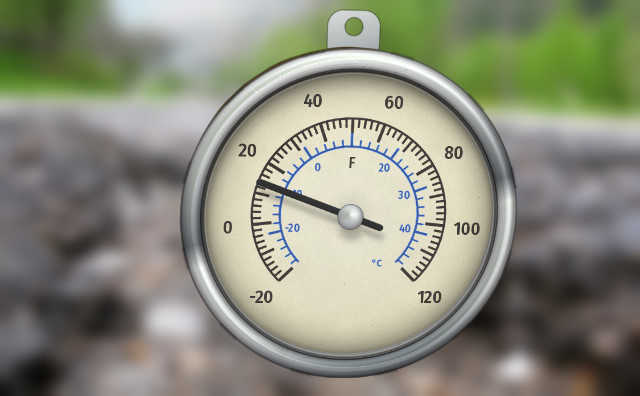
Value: 14
